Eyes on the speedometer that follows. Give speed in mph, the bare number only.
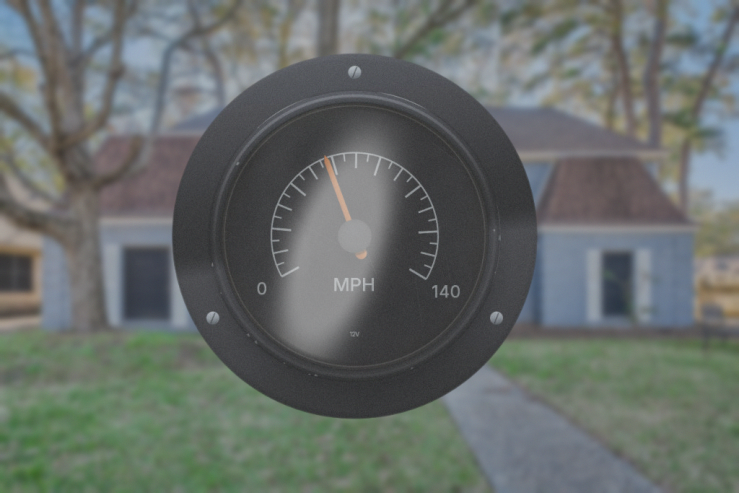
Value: 57.5
